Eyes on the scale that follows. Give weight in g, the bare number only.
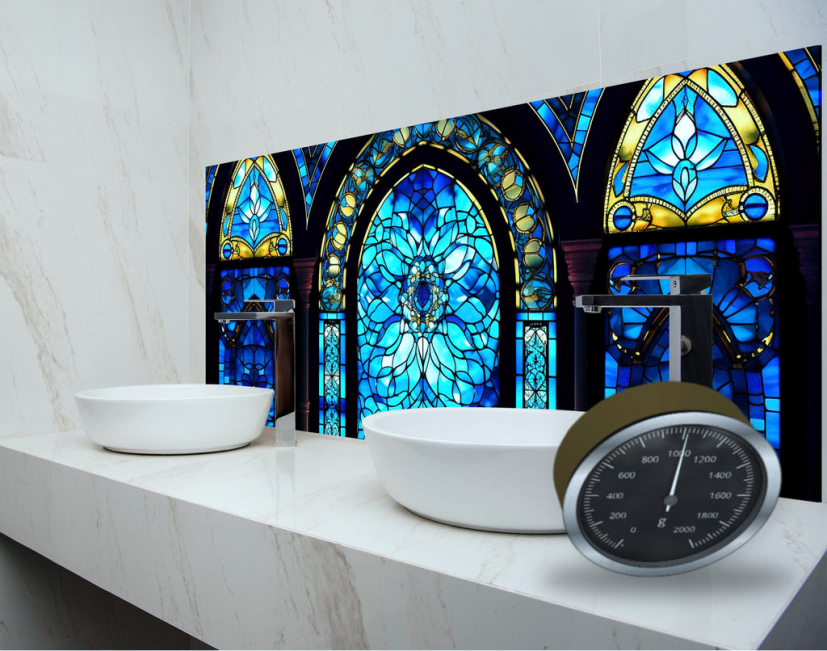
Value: 1000
